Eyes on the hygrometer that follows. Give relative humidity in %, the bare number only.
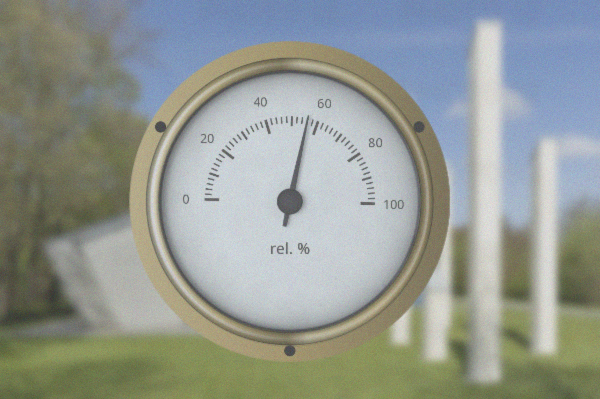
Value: 56
